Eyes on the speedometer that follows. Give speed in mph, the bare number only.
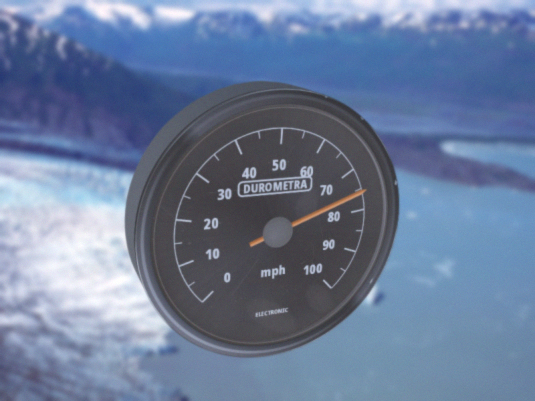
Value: 75
